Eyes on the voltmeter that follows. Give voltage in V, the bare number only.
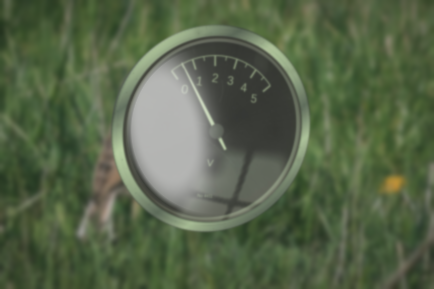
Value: 0.5
